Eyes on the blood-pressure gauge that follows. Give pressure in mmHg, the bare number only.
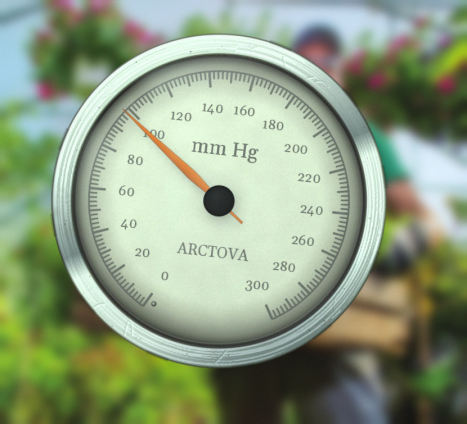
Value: 98
